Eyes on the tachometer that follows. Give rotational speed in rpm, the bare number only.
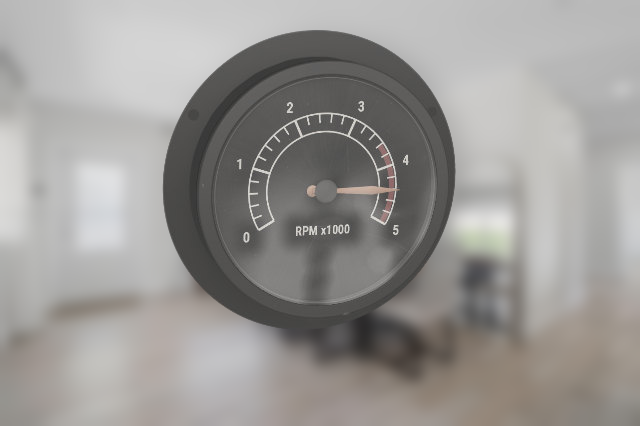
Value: 4400
